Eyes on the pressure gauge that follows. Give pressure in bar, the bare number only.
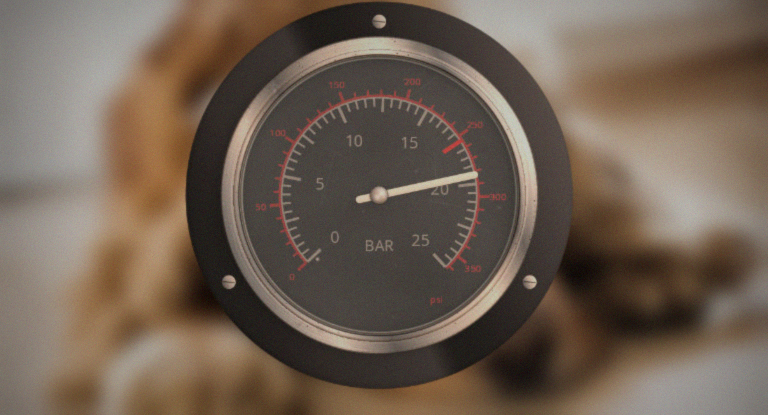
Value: 19.5
